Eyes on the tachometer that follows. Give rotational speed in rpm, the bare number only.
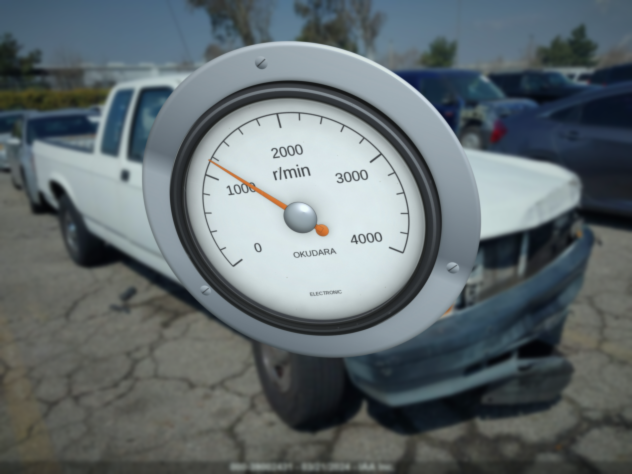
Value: 1200
